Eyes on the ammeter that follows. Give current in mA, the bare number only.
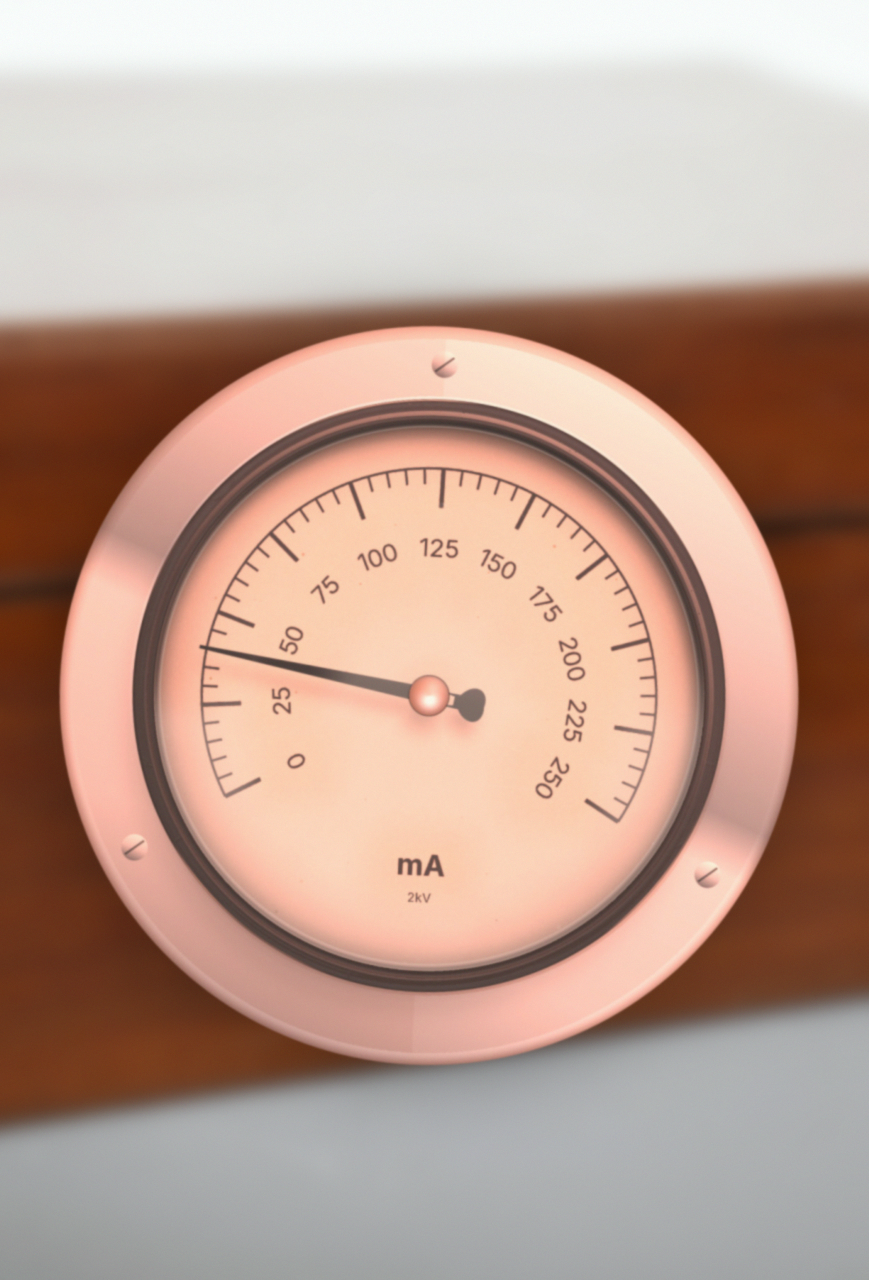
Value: 40
